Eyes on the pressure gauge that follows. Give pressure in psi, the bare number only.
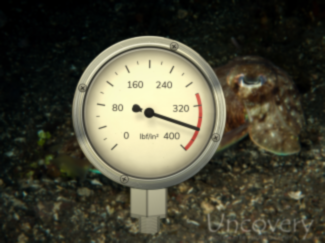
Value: 360
